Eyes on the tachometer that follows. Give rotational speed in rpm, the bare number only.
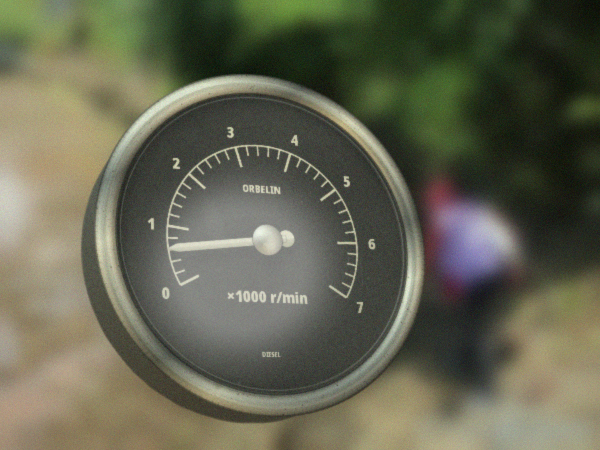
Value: 600
